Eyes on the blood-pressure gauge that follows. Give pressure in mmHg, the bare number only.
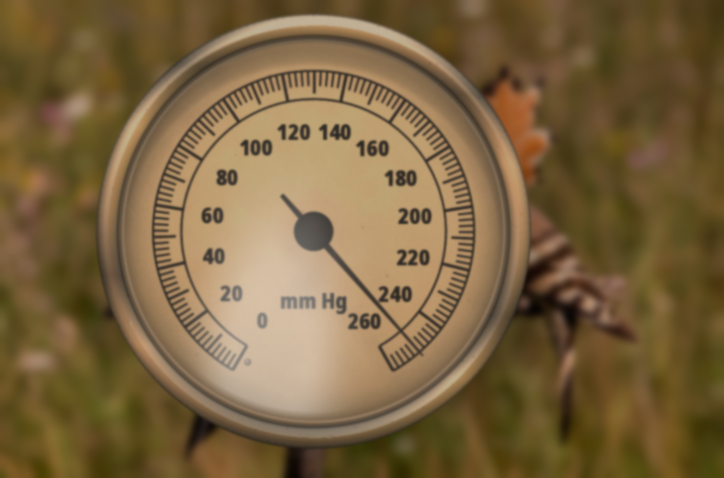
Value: 250
